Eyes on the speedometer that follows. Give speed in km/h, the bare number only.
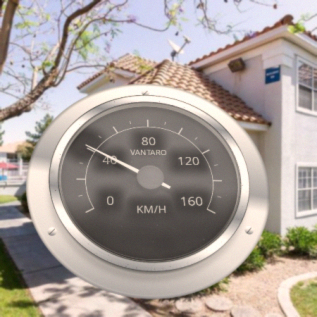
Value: 40
